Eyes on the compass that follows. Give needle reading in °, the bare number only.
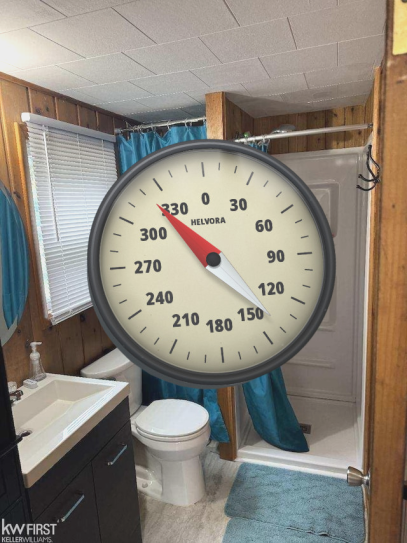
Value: 320
